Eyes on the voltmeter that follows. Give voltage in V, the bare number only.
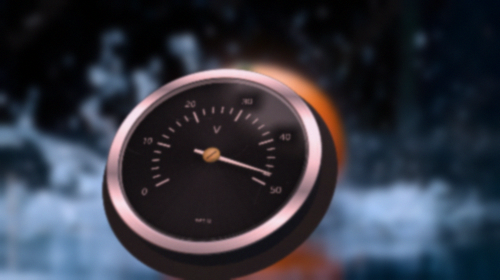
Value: 48
